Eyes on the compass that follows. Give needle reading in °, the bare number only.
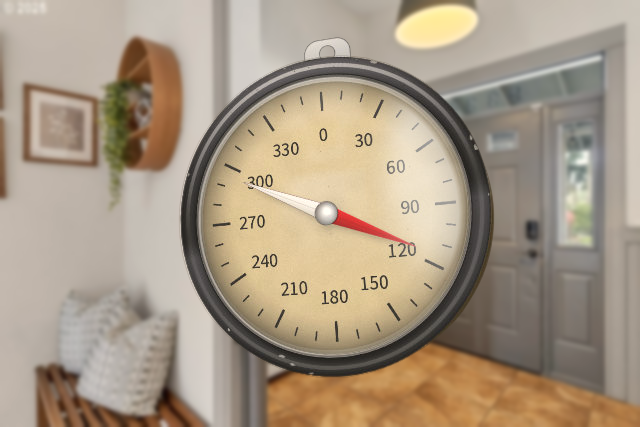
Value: 115
